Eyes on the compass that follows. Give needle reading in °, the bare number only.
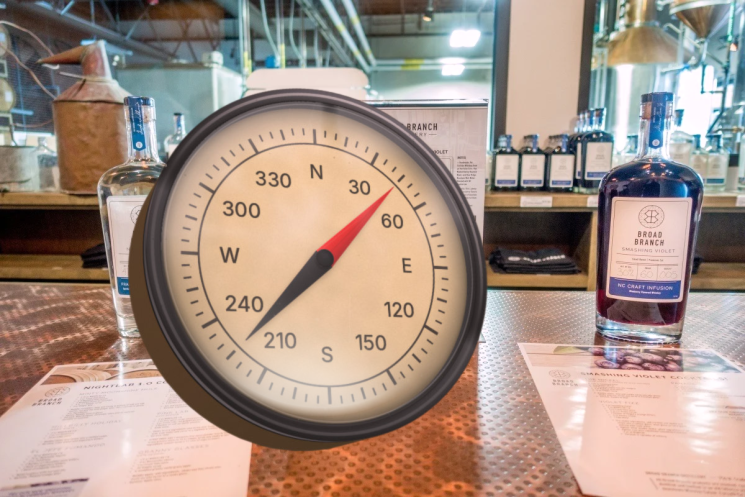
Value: 45
